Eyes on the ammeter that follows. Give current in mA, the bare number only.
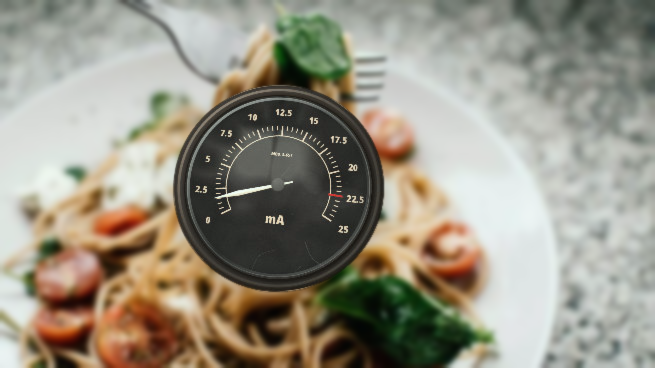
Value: 1.5
